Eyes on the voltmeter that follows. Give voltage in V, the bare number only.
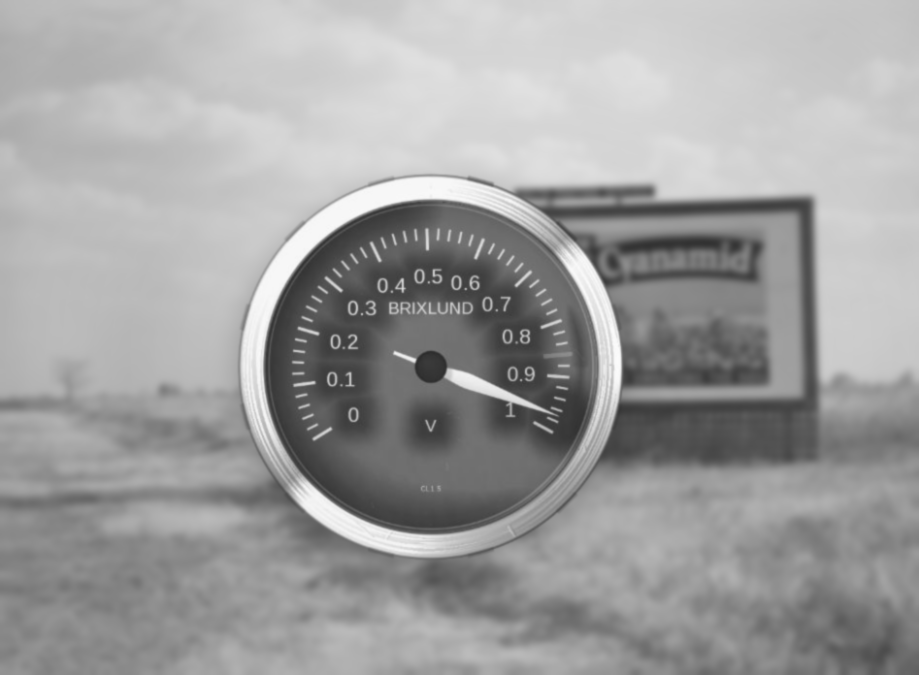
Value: 0.97
